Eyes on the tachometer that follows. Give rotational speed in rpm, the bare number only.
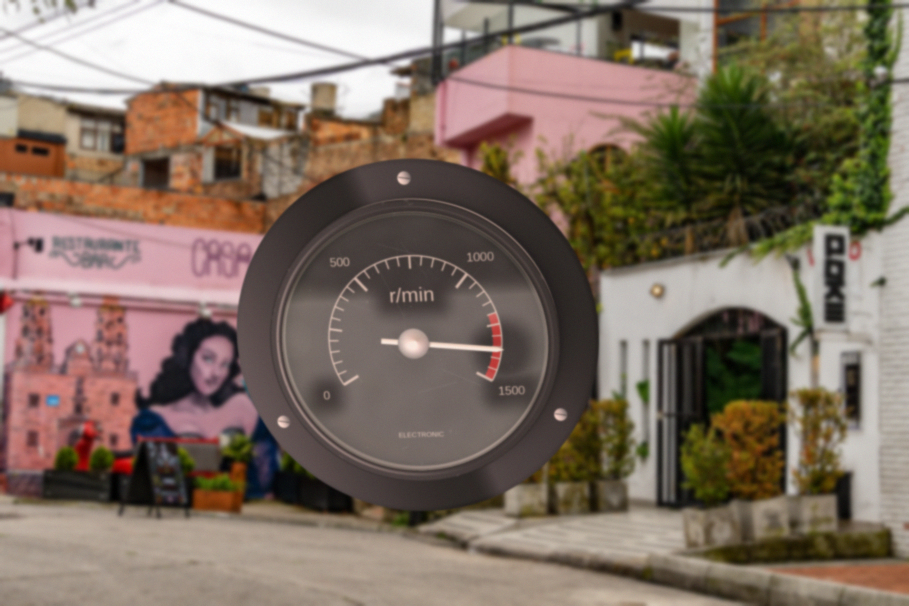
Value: 1350
